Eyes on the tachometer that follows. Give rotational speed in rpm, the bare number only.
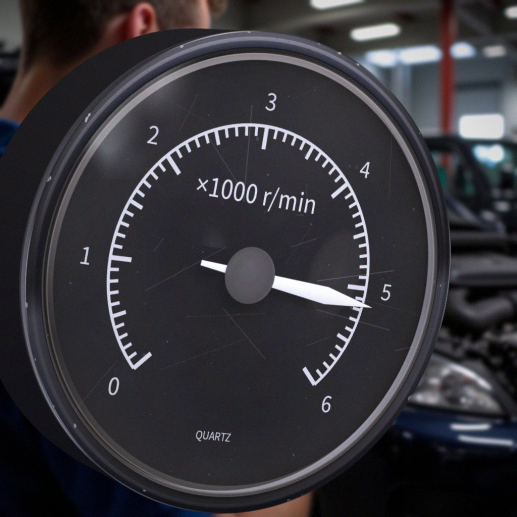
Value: 5150
